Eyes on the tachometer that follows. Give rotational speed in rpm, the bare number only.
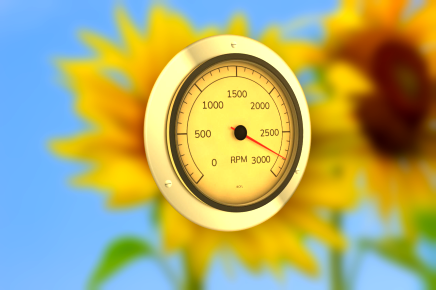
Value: 2800
